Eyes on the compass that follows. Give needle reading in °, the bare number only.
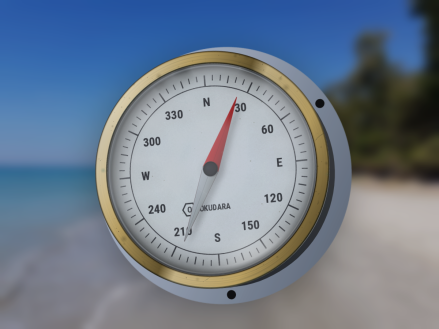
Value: 25
